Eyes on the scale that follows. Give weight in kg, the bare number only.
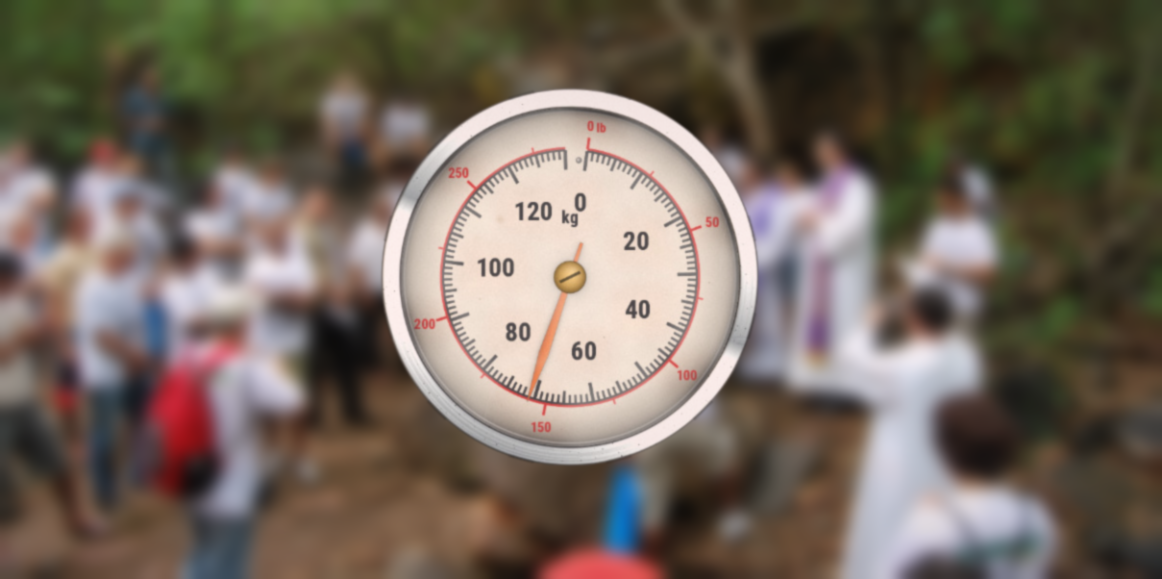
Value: 71
